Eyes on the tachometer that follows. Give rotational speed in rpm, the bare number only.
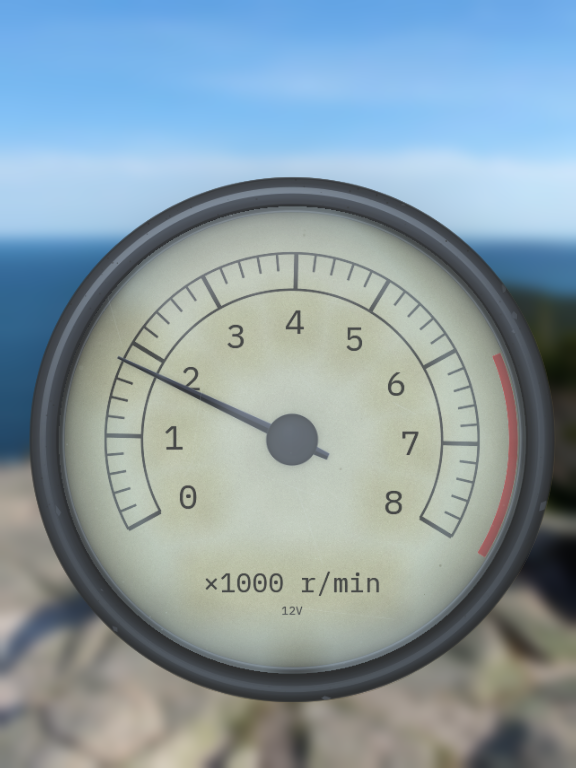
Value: 1800
